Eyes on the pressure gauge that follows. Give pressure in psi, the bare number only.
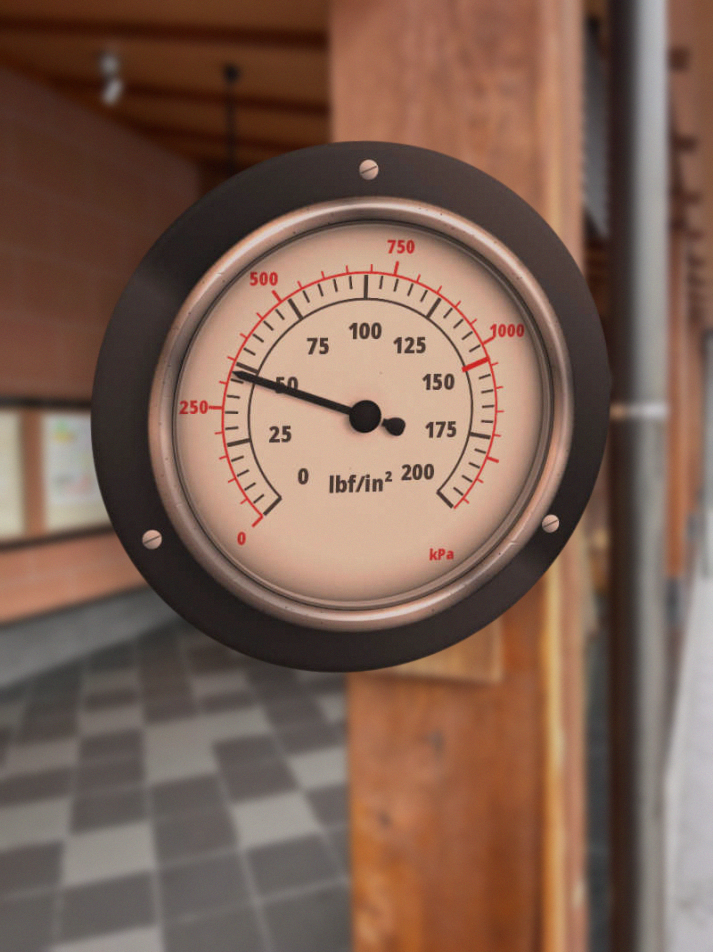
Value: 47.5
